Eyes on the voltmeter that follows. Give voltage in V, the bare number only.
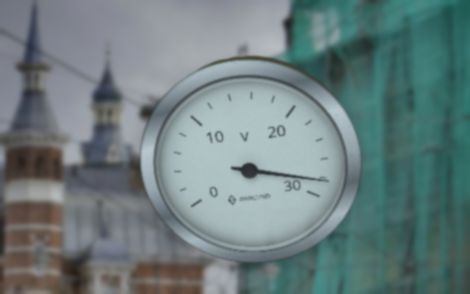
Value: 28
